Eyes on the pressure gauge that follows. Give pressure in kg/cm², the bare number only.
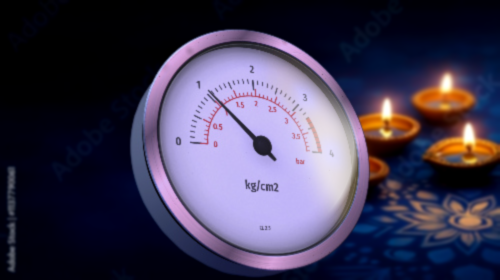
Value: 1
